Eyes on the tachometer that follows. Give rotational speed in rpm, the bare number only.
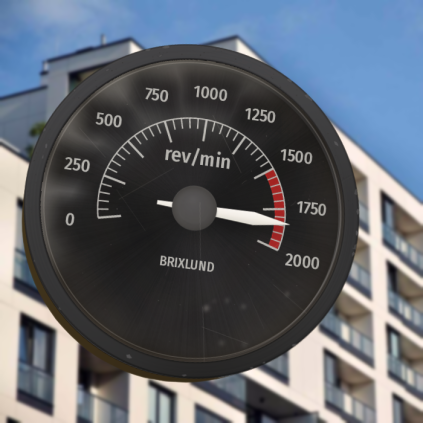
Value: 1850
